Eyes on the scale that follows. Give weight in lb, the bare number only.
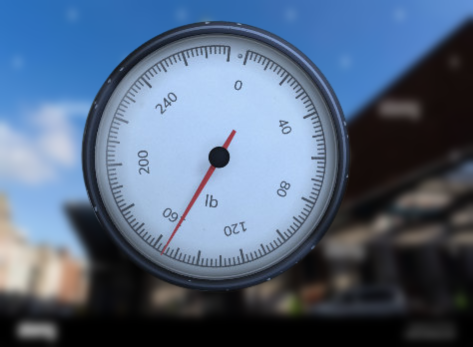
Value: 156
